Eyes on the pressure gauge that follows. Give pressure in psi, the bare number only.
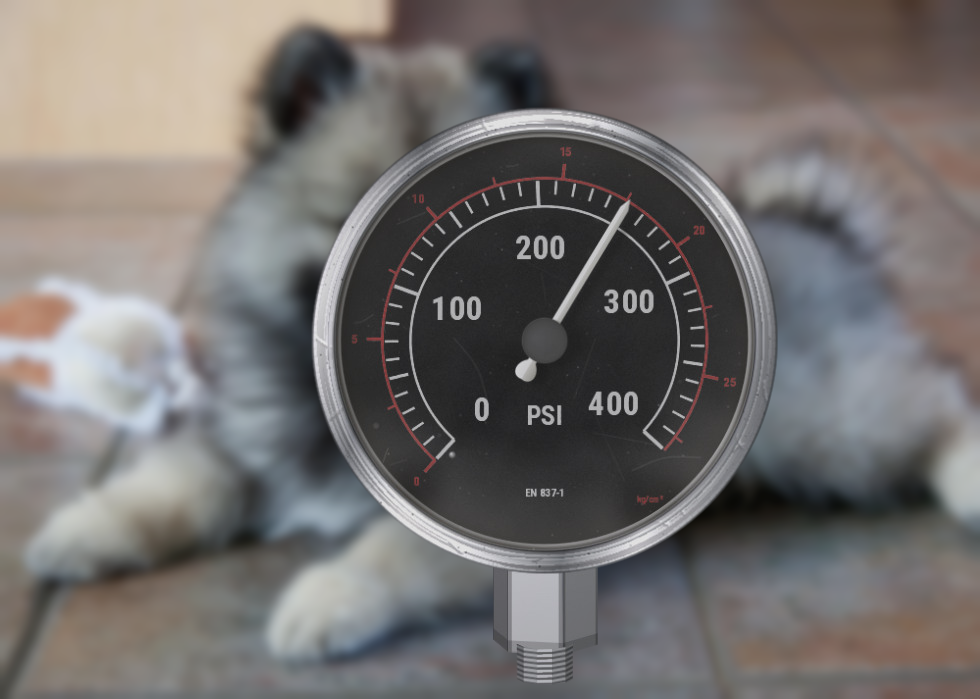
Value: 250
